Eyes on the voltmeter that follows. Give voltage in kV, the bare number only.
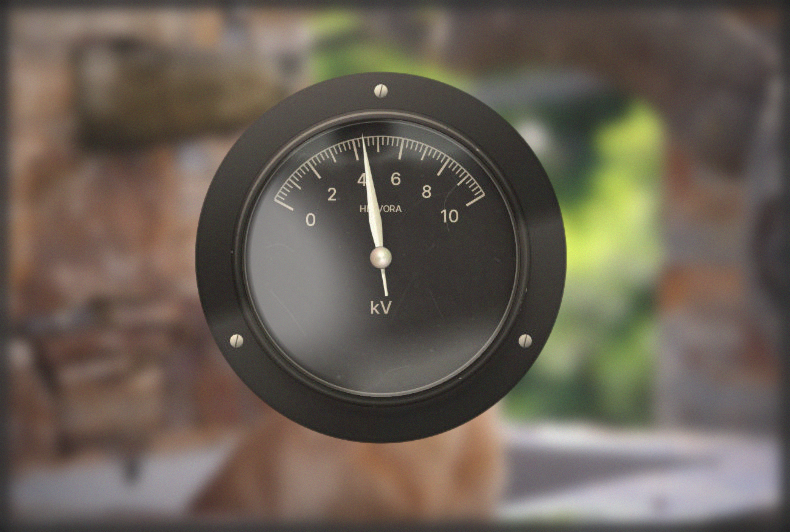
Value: 4.4
